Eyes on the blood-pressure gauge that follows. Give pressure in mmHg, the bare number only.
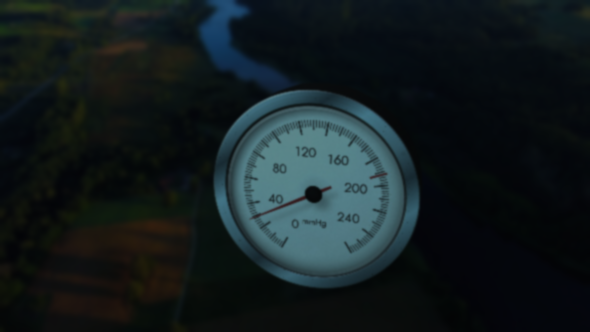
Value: 30
